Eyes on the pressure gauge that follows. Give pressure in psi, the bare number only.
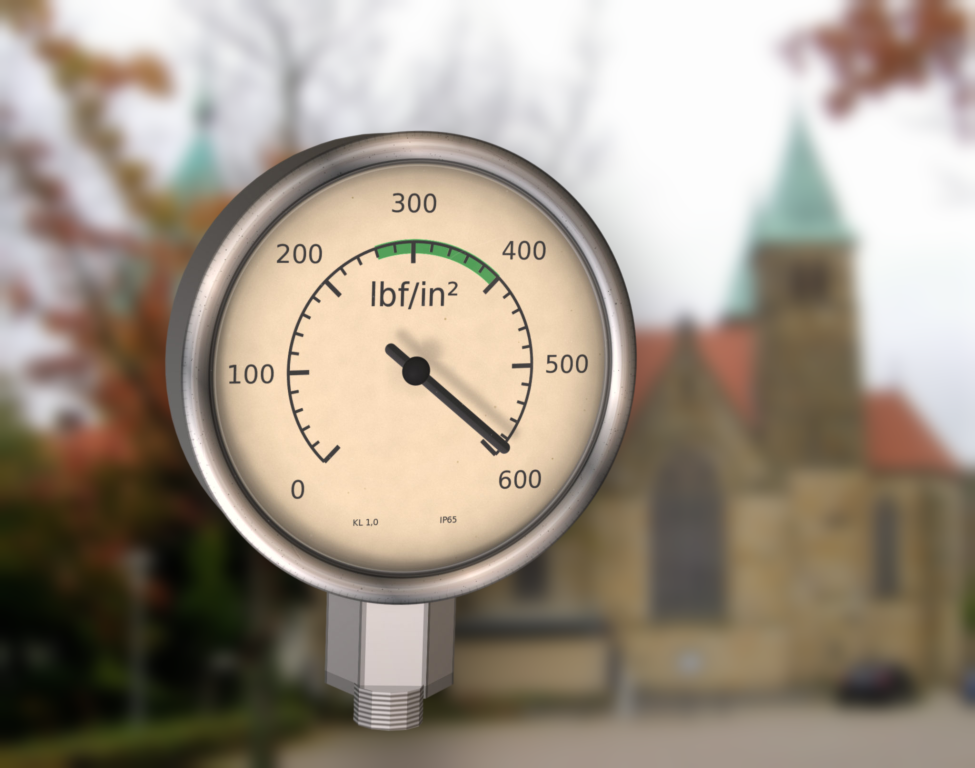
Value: 590
